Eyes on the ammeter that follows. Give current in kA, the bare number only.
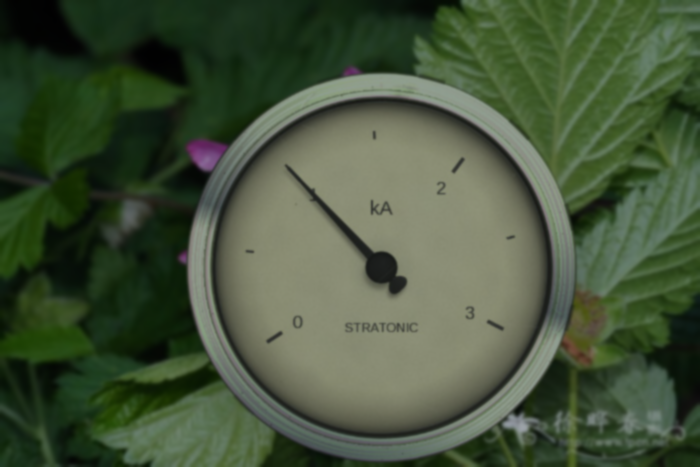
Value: 1
